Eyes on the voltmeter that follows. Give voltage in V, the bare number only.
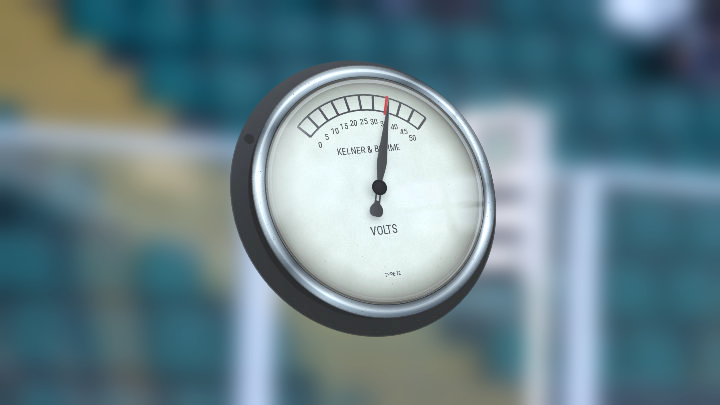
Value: 35
